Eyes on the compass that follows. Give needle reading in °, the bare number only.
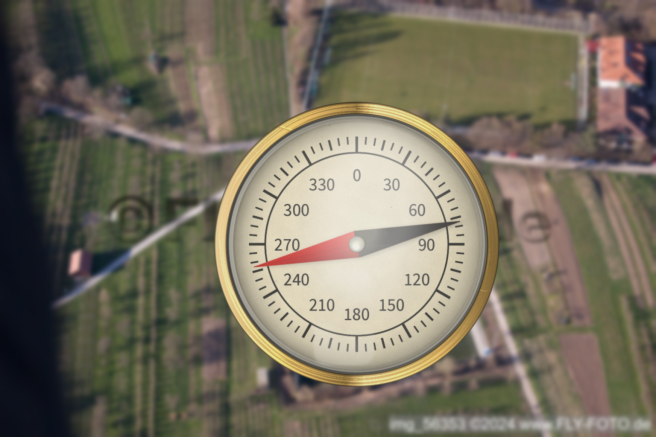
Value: 257.5
